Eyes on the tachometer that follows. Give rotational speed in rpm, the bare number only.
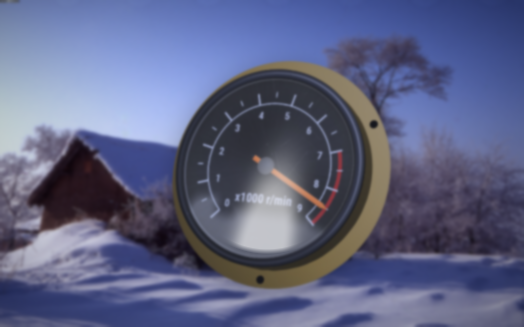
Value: 8500
